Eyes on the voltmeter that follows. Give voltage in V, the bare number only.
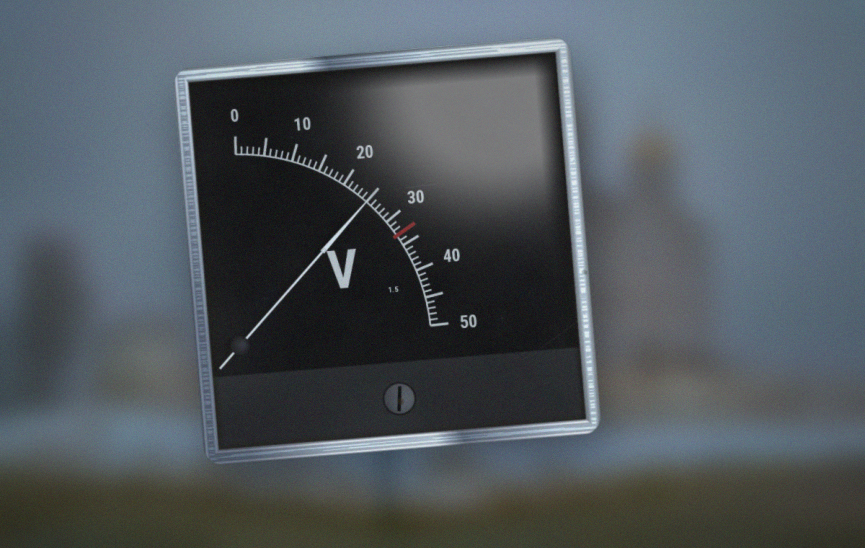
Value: 25
